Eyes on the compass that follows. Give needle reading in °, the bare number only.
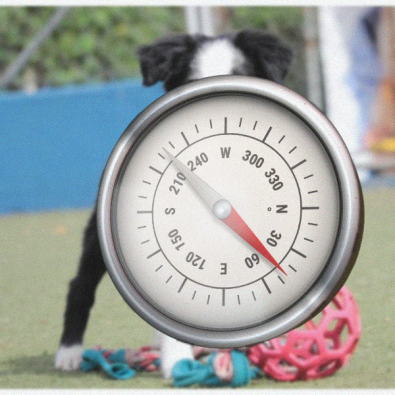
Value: 45
